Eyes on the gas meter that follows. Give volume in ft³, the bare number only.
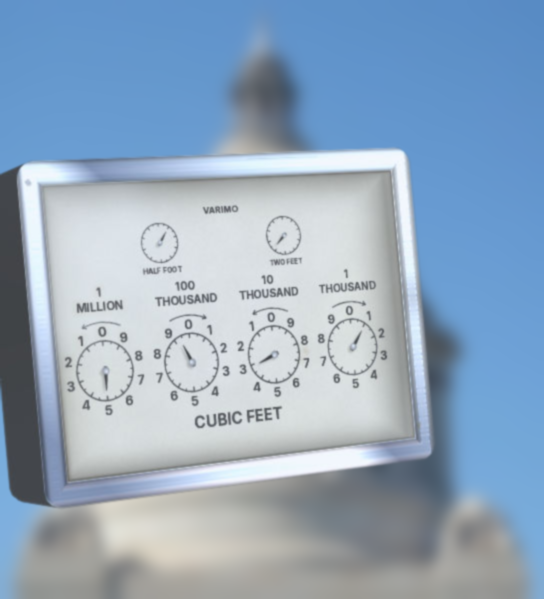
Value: 493100
